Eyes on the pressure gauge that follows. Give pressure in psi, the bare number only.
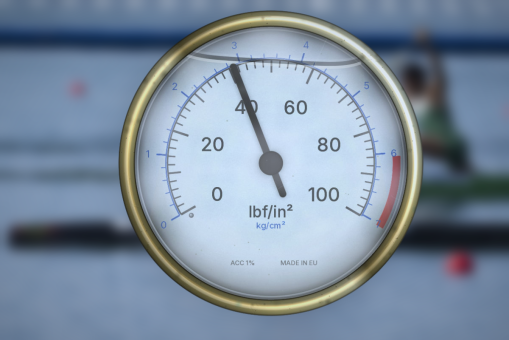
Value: 41
